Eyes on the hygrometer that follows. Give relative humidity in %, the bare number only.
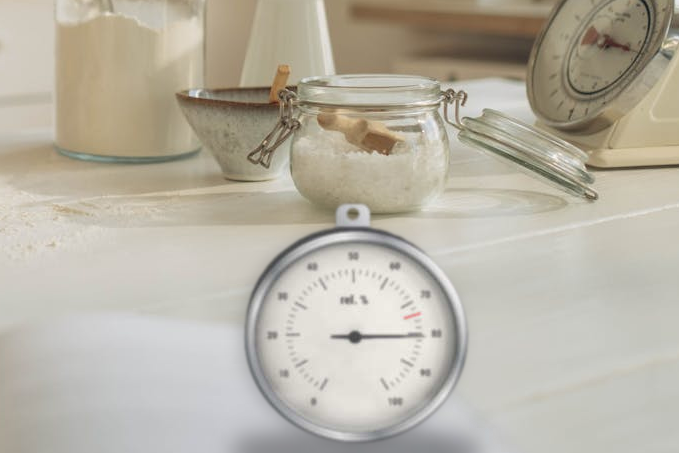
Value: 80
